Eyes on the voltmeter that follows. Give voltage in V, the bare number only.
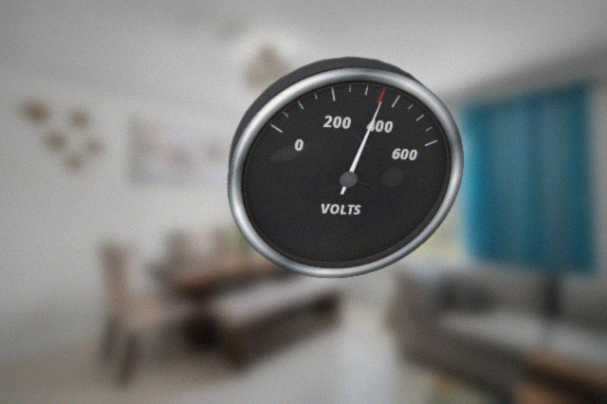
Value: 350
